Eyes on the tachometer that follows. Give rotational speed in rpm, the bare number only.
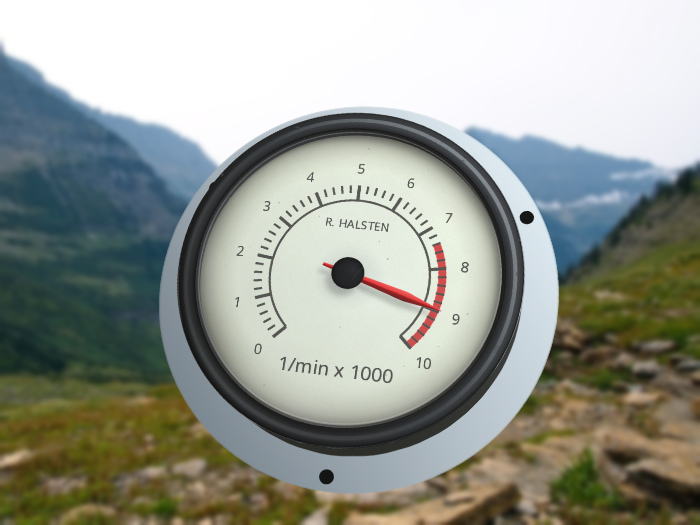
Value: 9000
